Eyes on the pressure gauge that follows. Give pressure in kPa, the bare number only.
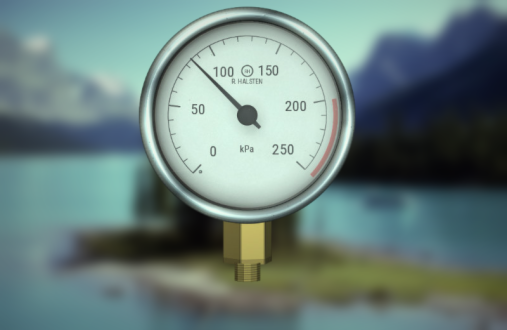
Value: 85
